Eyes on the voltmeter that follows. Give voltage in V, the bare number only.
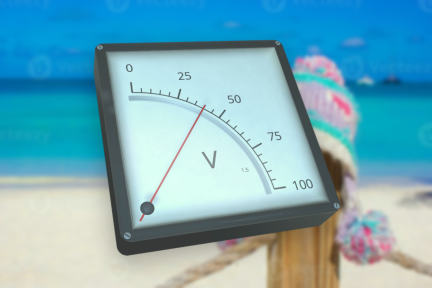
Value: 40
